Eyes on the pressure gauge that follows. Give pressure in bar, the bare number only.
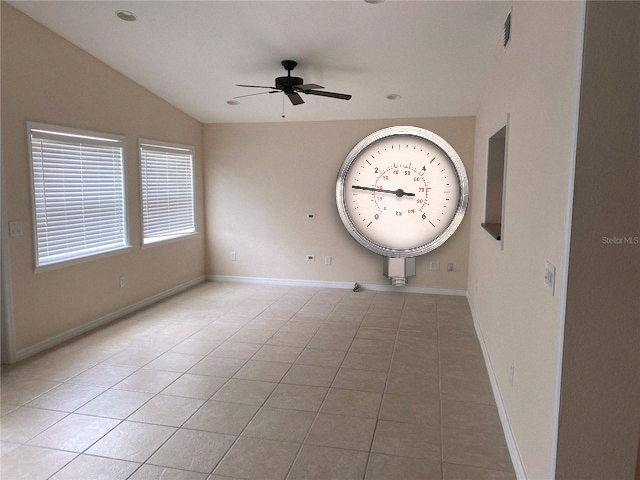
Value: 1.2
